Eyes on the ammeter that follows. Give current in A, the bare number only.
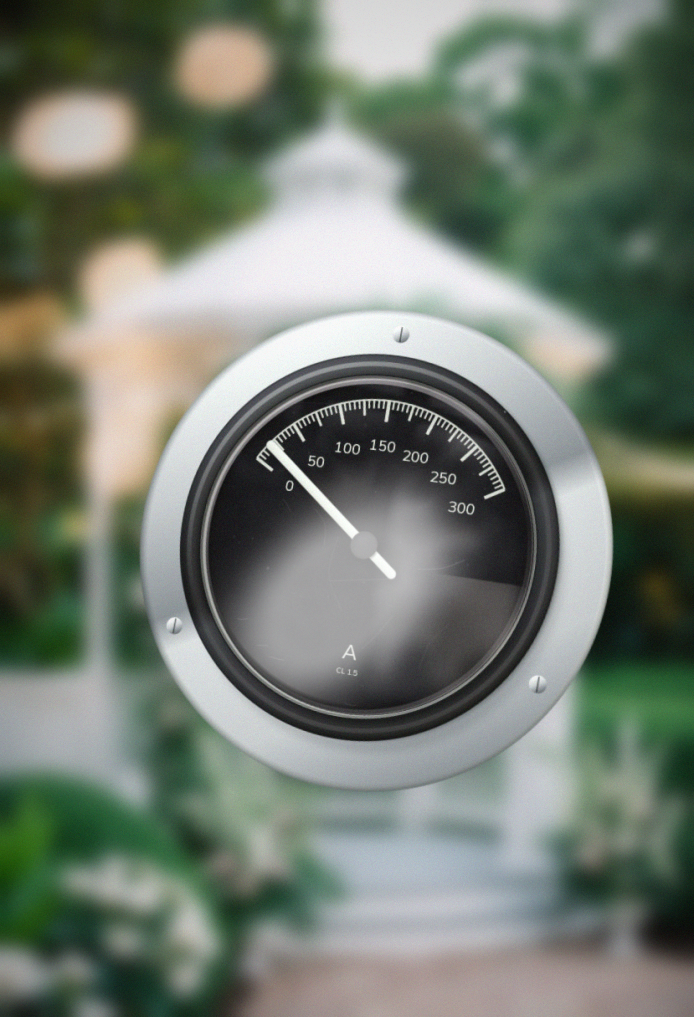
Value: 20
